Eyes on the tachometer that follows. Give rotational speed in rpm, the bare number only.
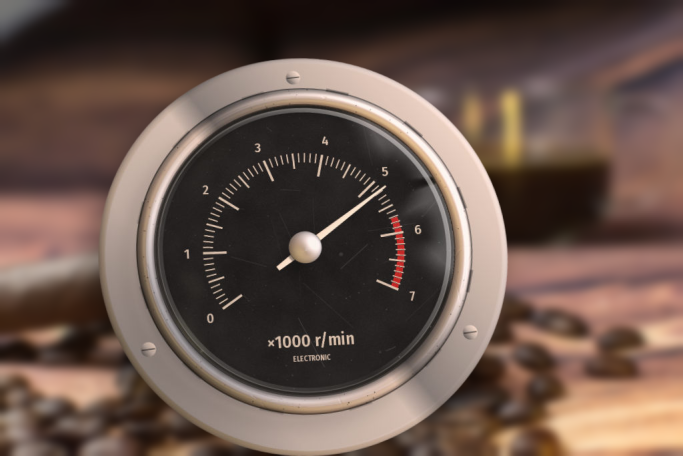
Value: 5200
